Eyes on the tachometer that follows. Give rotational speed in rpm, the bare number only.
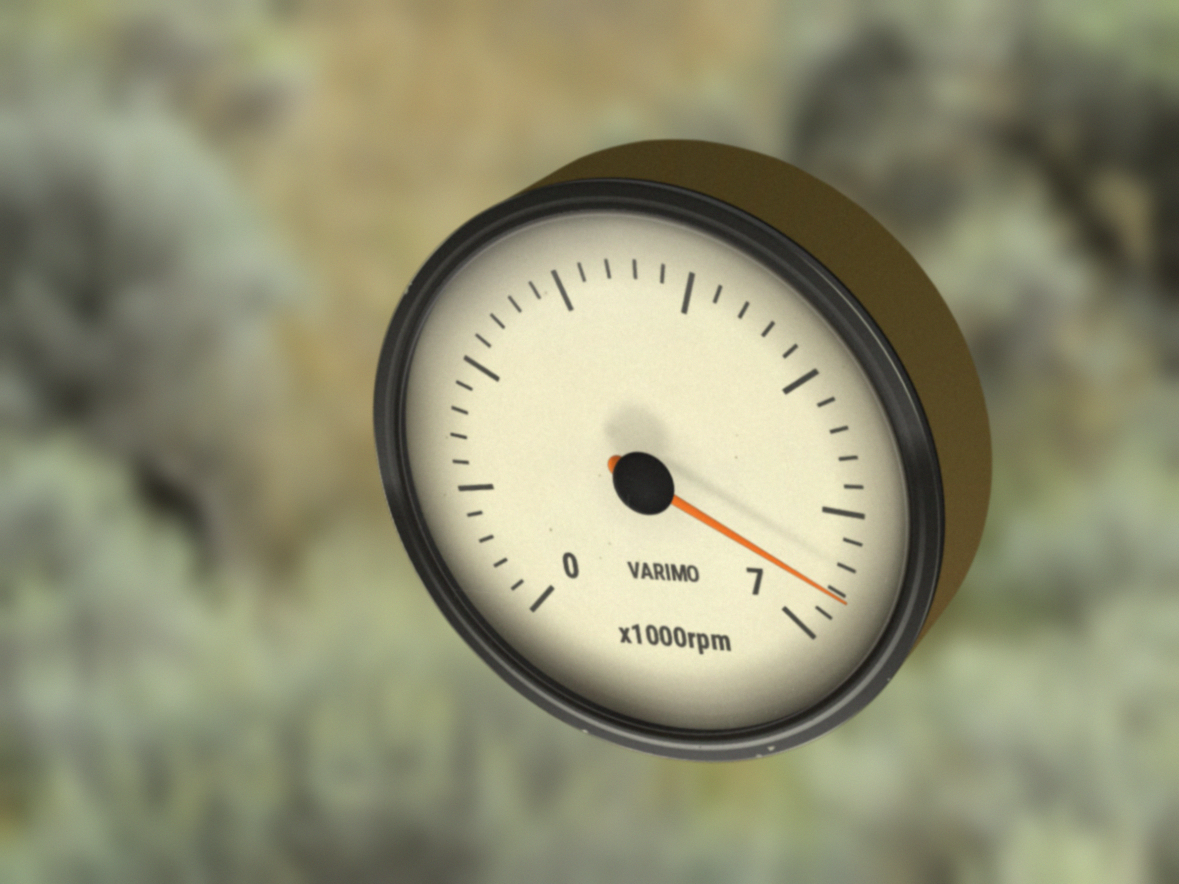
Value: 6600
